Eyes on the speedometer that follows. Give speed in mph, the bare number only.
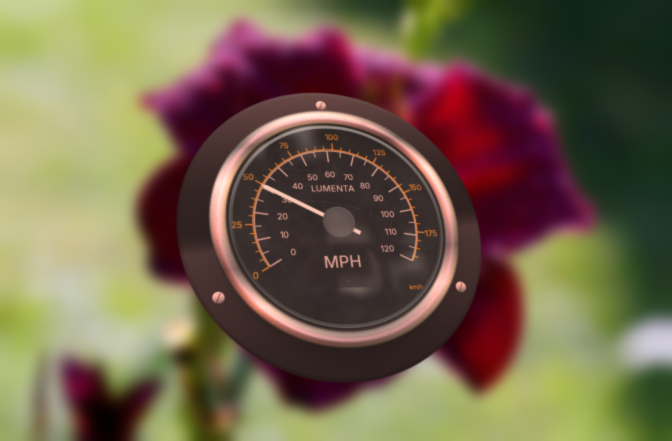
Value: 30
